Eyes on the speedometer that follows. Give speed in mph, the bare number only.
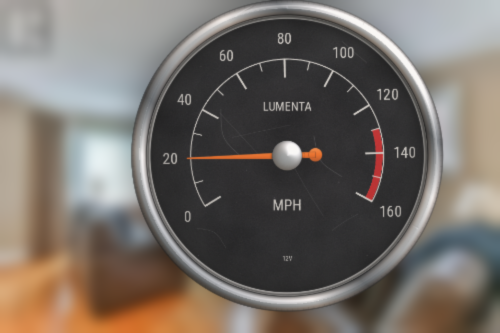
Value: 20
